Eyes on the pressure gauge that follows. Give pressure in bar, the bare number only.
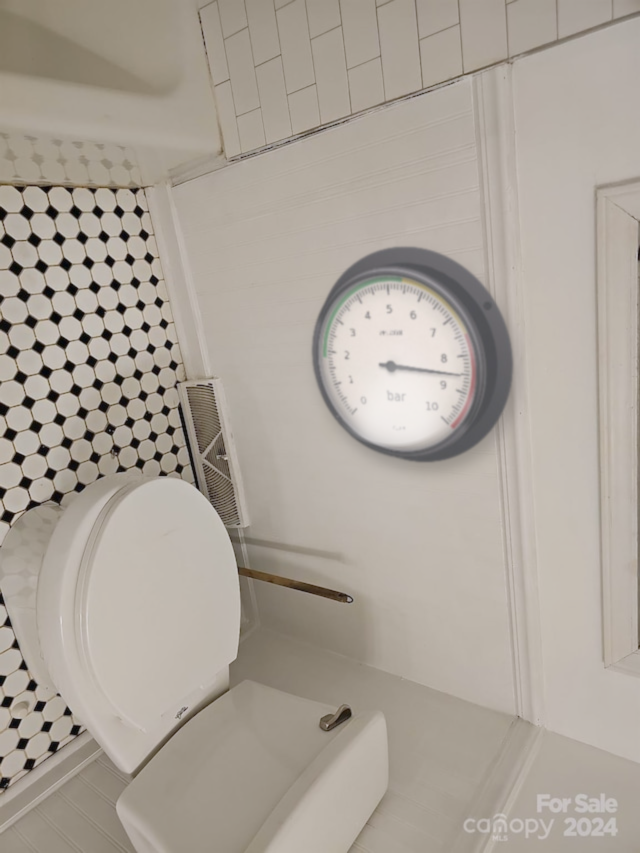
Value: 8.5
